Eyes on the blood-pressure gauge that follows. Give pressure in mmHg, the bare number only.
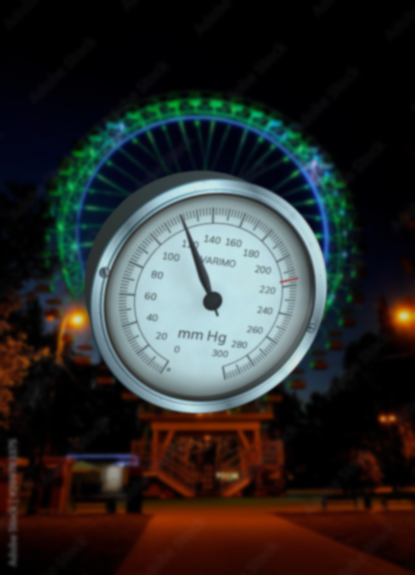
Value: 120
